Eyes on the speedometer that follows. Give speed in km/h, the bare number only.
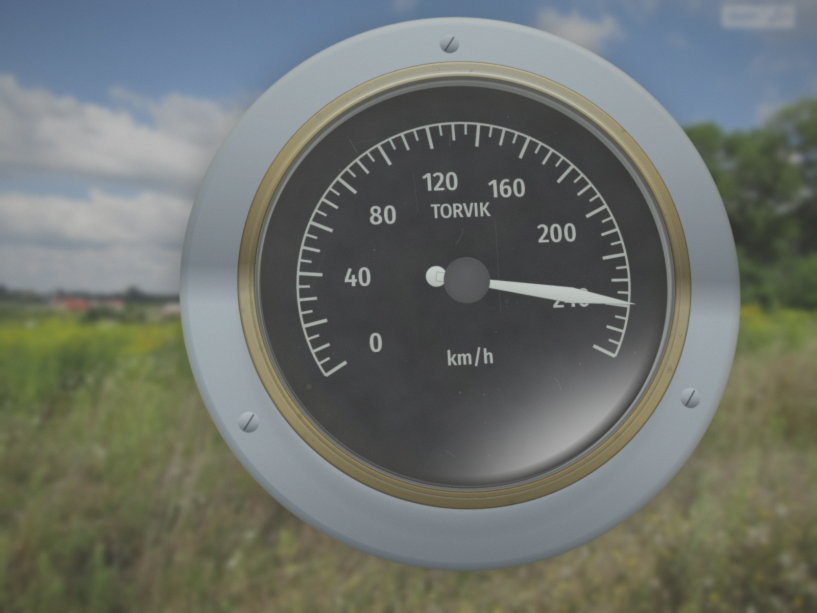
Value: 240
